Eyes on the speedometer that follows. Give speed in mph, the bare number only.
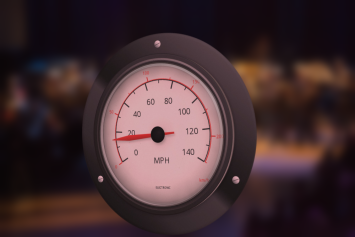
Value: 15
